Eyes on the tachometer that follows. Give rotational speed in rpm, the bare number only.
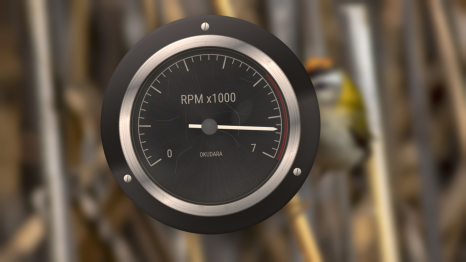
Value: 6300
